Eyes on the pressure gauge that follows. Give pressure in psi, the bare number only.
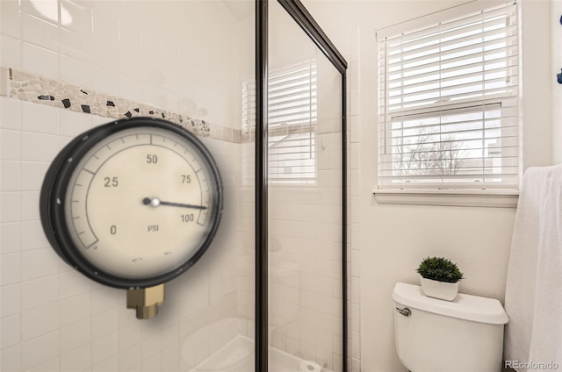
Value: 92.5
